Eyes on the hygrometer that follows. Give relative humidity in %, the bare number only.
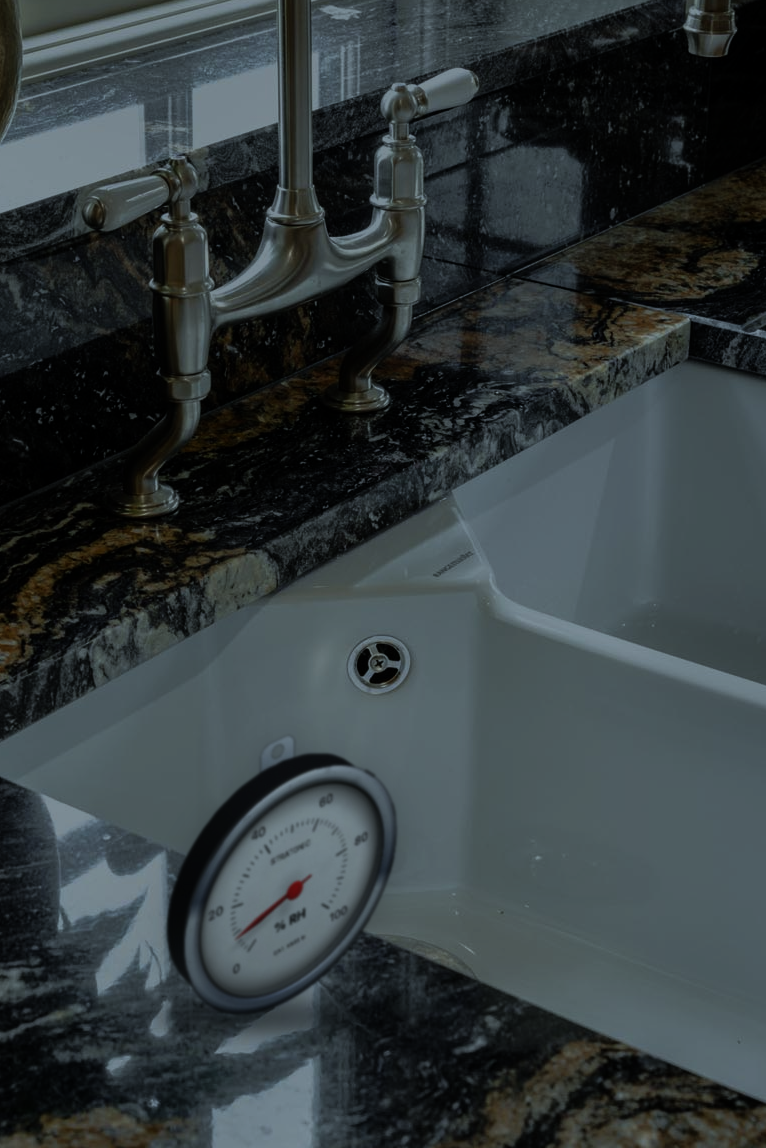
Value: 10
